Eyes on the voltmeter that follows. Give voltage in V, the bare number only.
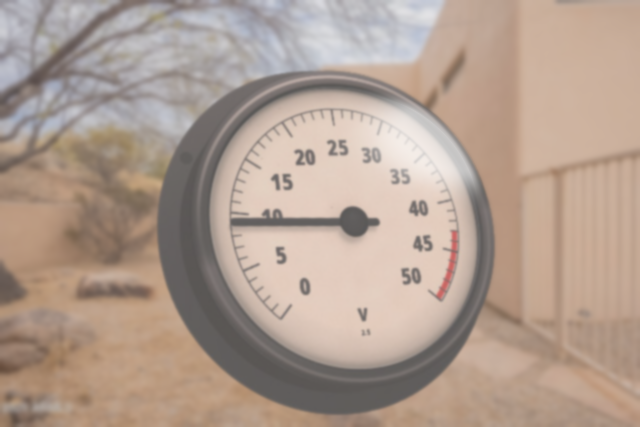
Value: 9
